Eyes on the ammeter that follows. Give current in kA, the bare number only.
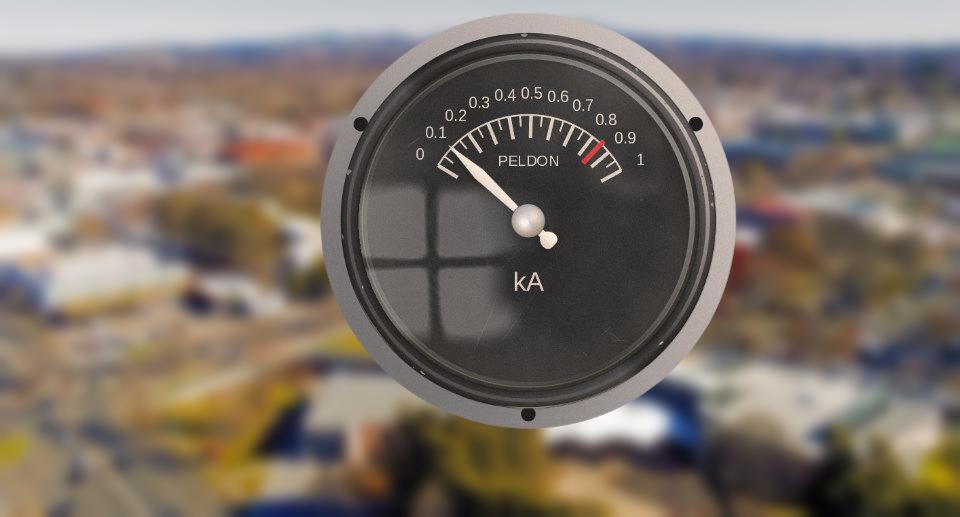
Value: 0.1
